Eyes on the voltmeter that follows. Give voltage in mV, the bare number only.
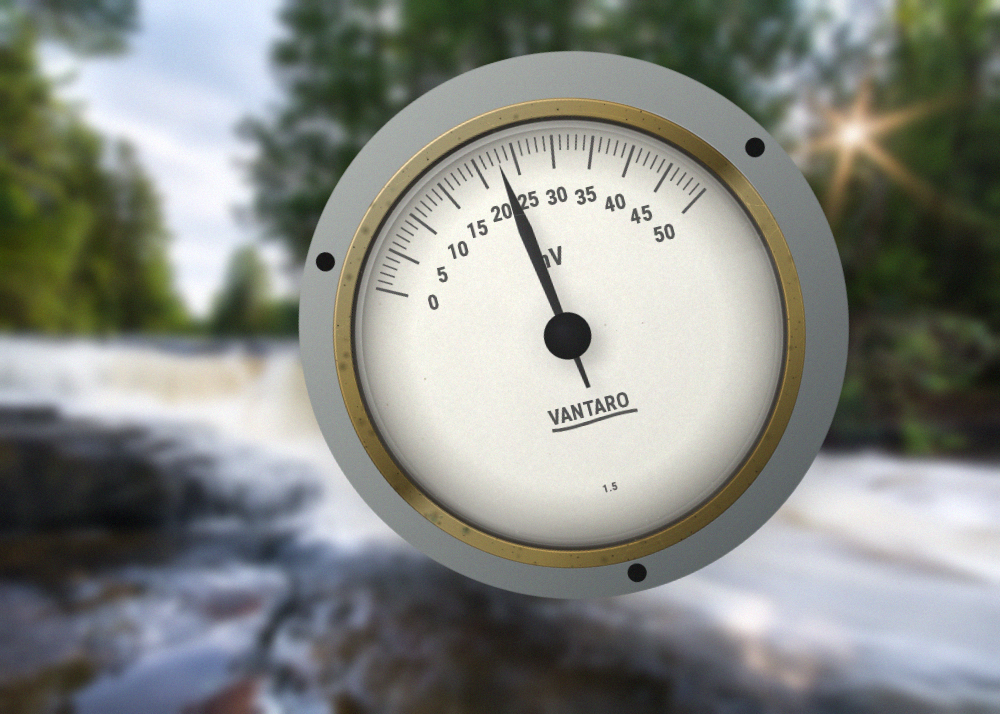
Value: 23
